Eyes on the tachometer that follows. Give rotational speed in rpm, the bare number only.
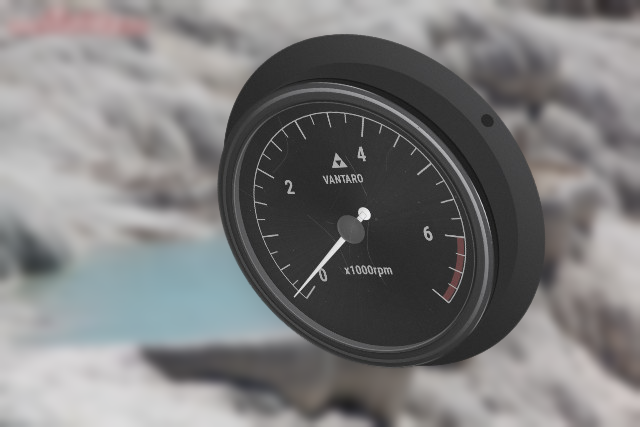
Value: 125
